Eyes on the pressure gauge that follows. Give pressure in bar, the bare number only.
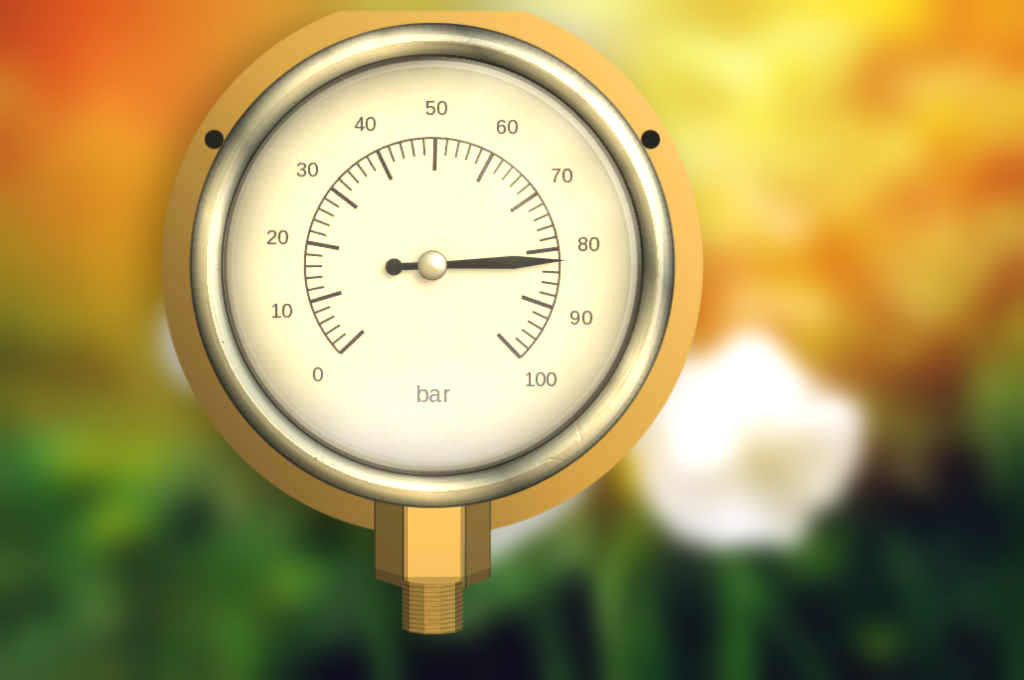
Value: 82
